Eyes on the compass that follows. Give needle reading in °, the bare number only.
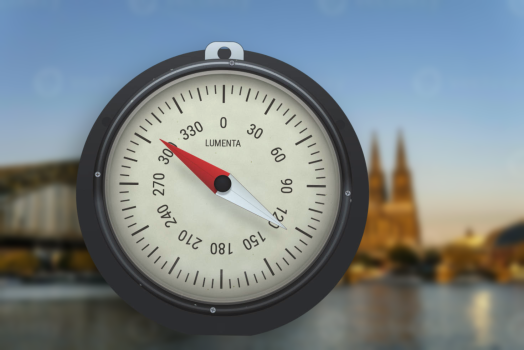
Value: 305
